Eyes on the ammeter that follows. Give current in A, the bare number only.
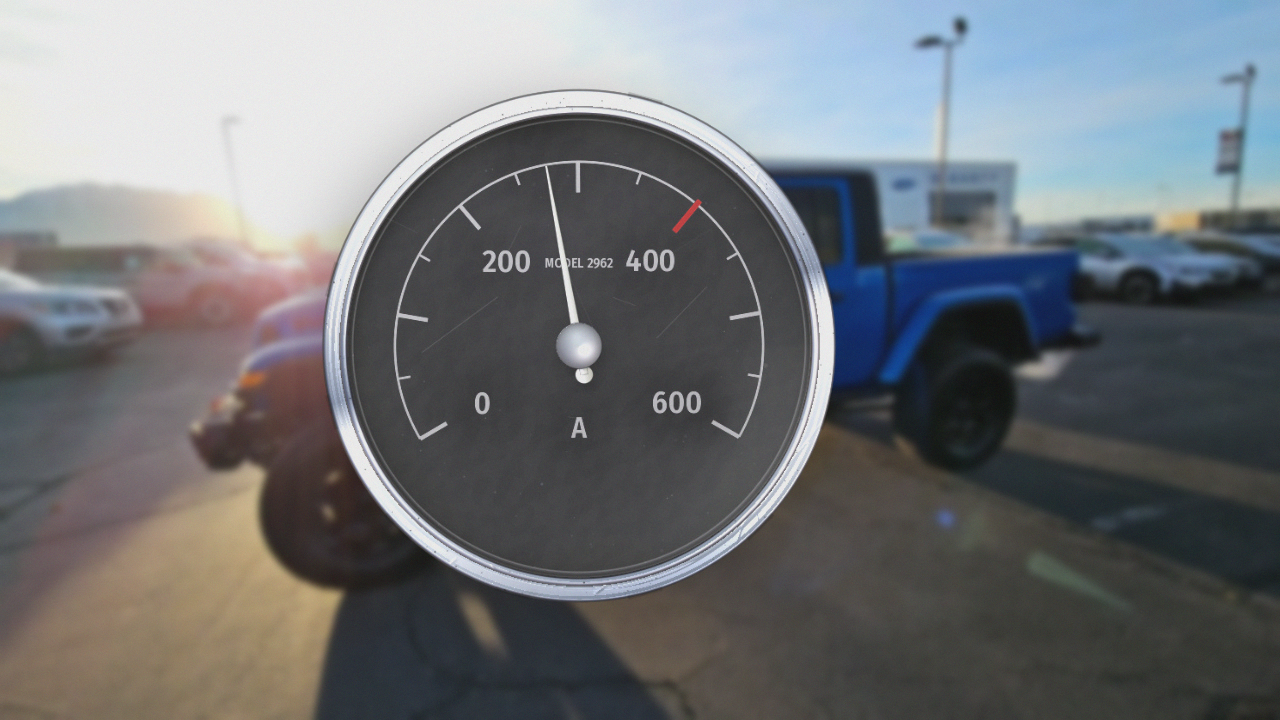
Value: 275
